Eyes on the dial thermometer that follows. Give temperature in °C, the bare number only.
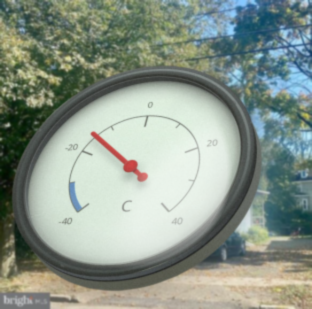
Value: -15
